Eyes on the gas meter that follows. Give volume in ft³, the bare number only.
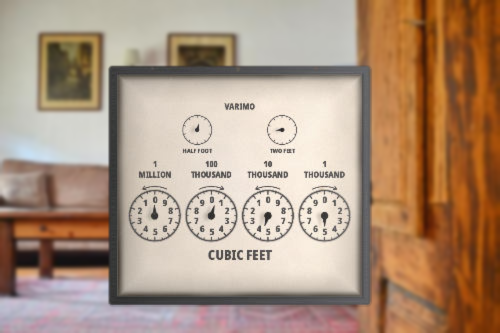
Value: 4500
